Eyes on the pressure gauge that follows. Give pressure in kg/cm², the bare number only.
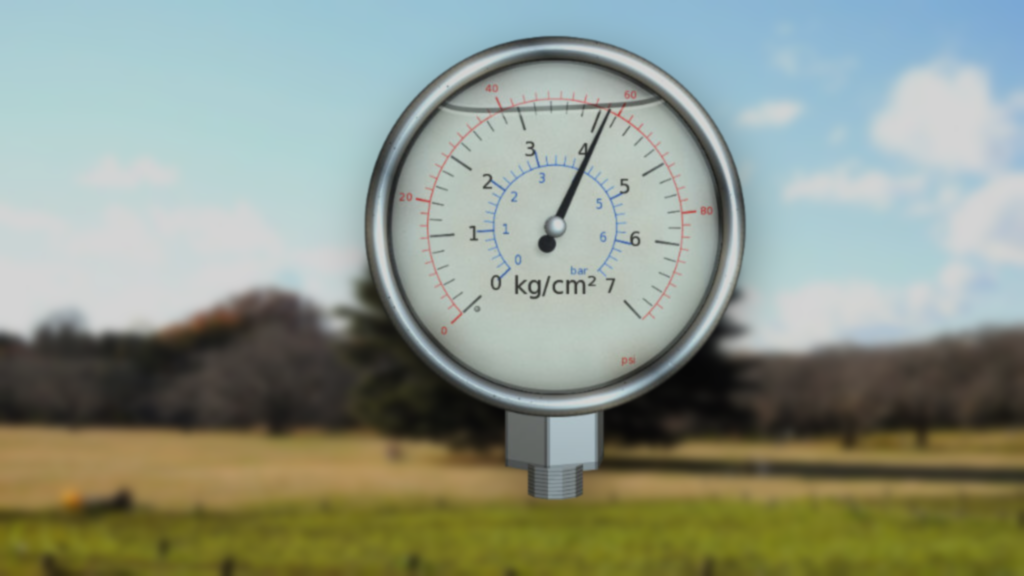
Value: 4.1
